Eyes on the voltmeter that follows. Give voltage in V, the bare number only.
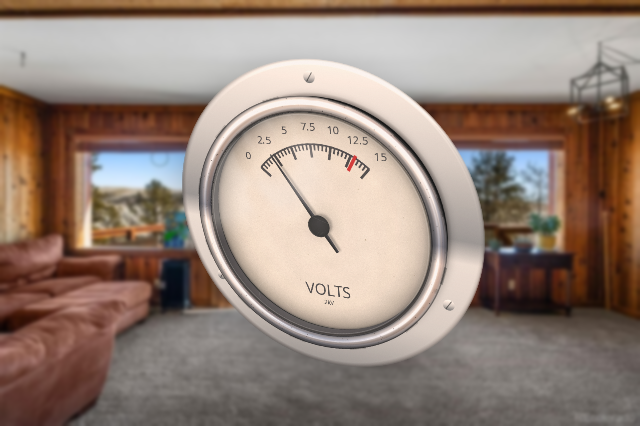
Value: 2.5
